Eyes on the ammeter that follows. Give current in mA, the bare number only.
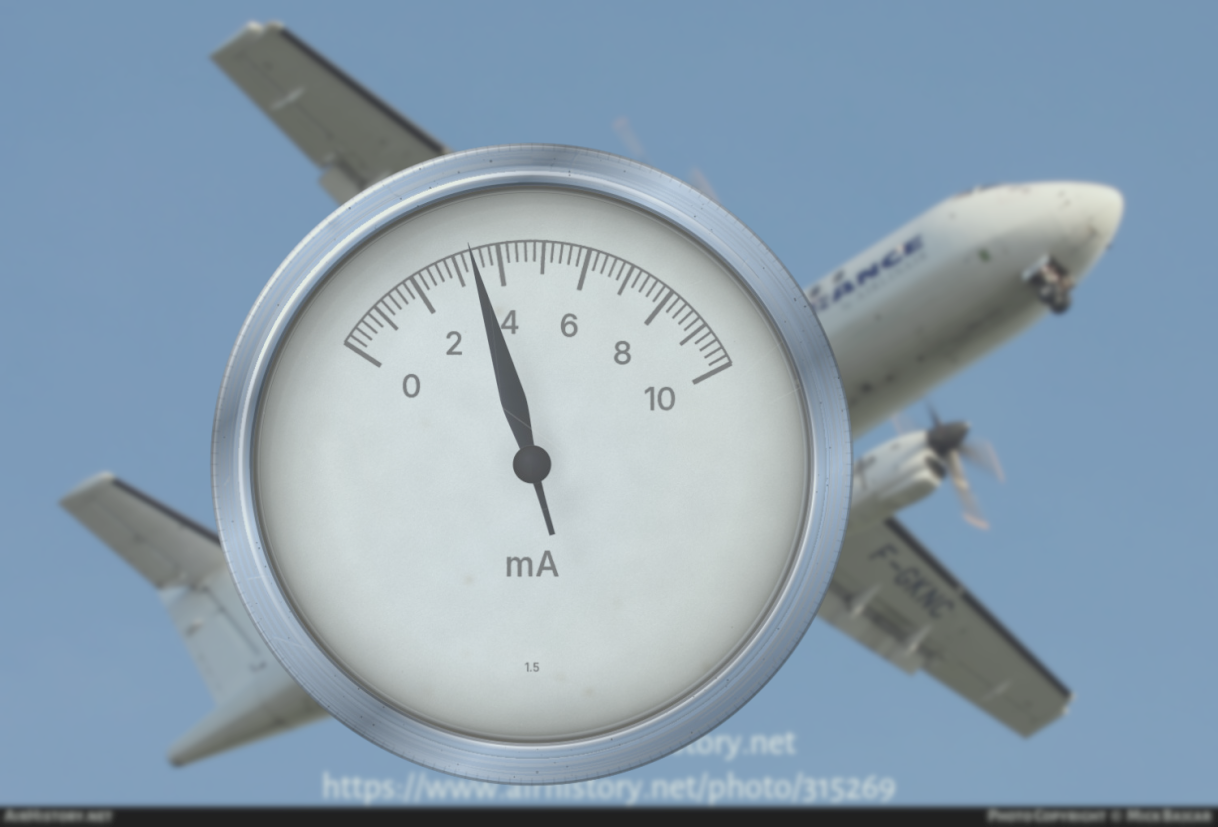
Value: 3.4
